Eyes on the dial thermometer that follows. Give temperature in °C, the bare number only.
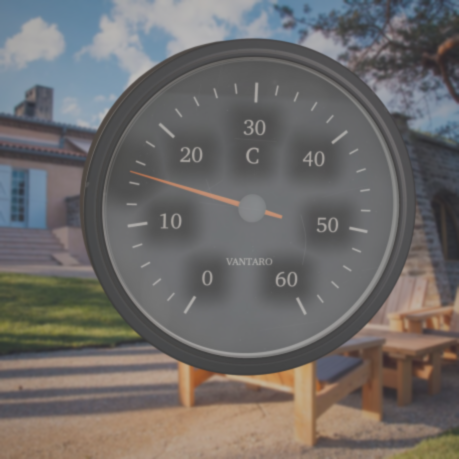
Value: 15
